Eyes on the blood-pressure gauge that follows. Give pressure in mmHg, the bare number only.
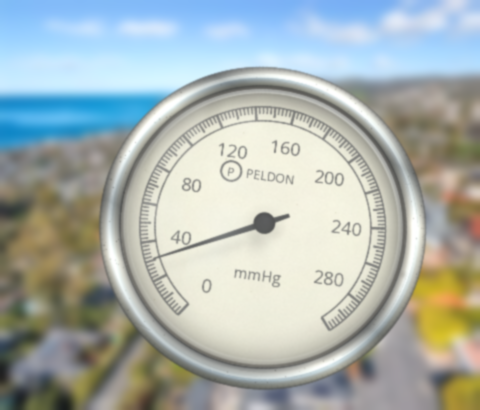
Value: 30
